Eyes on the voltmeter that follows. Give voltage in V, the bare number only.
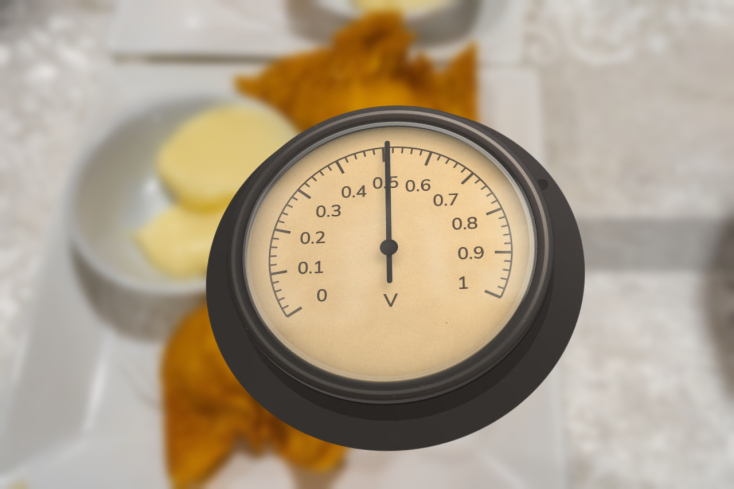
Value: 0.51
